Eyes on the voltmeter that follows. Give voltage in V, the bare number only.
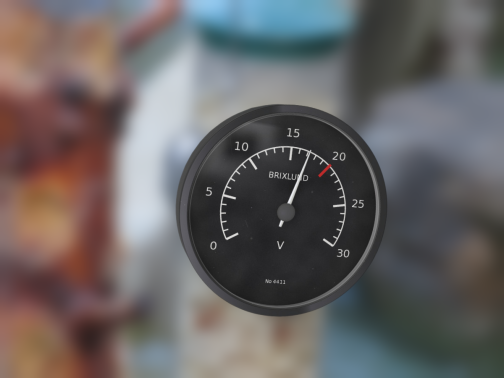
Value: 17
